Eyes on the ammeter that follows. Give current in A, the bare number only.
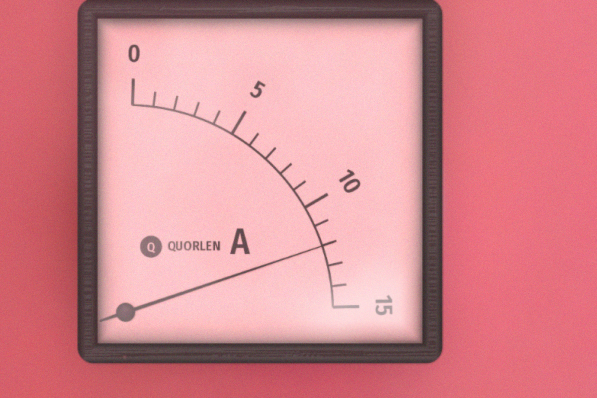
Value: 12
